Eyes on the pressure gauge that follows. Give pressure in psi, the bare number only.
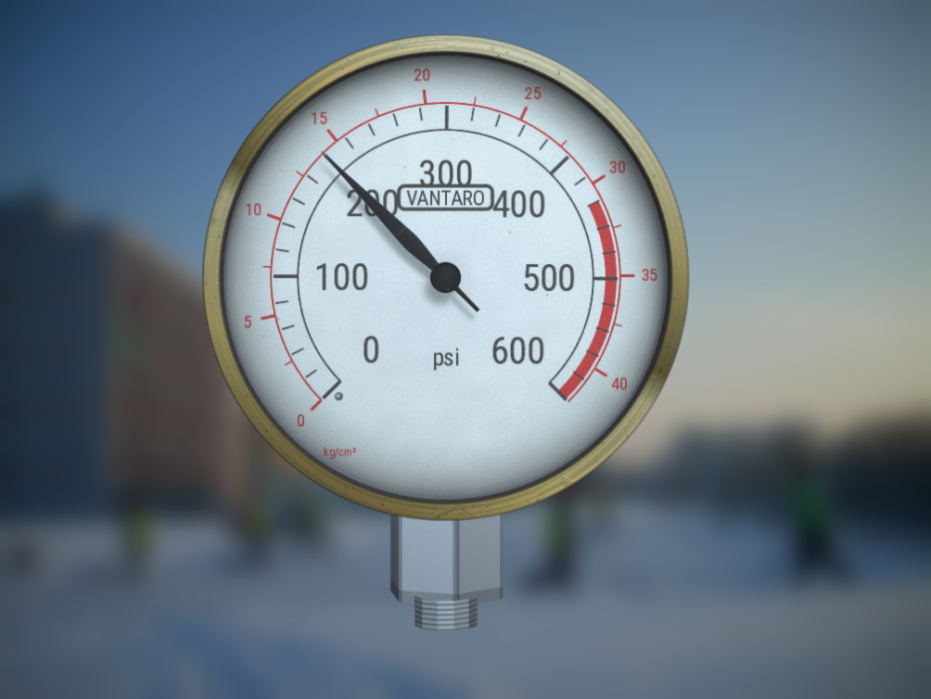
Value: 200
